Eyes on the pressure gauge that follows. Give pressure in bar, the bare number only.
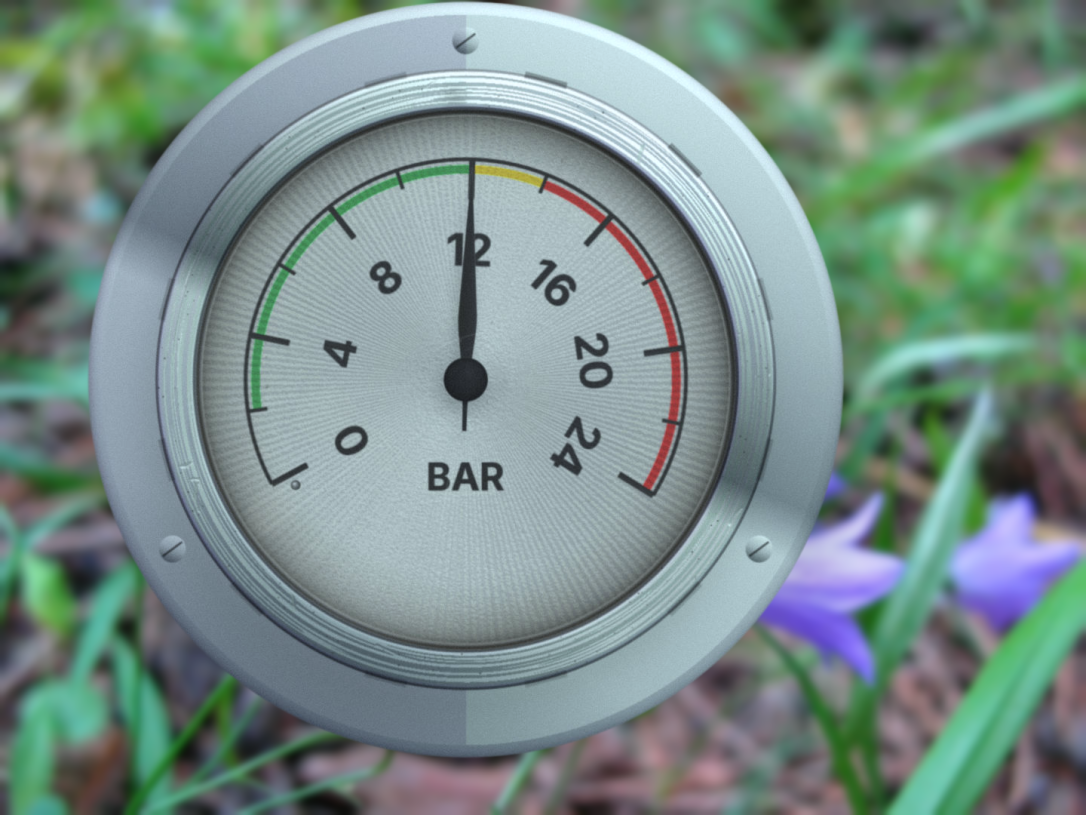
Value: 12
